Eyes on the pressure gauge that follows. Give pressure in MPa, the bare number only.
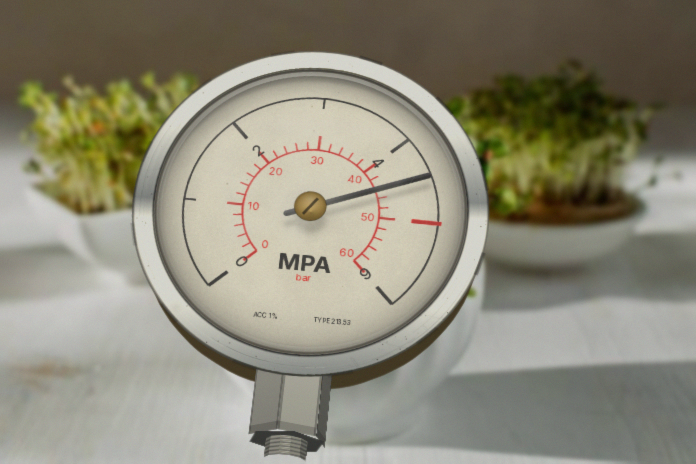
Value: 4.5
